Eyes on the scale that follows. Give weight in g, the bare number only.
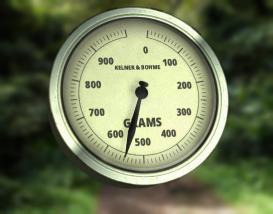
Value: 550
